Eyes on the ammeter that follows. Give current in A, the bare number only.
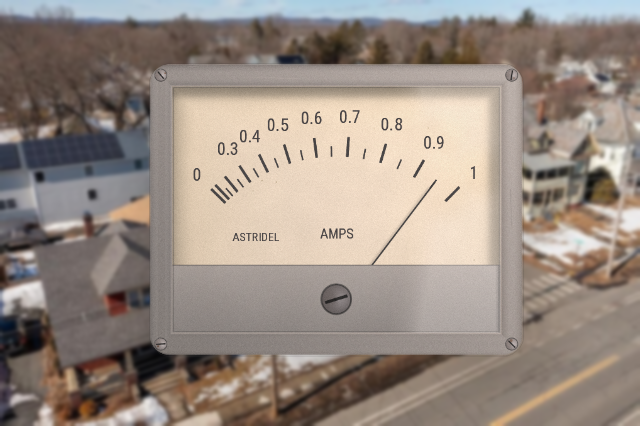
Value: 0.95
